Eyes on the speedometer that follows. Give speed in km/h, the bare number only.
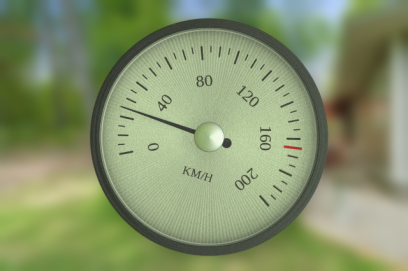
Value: 25
